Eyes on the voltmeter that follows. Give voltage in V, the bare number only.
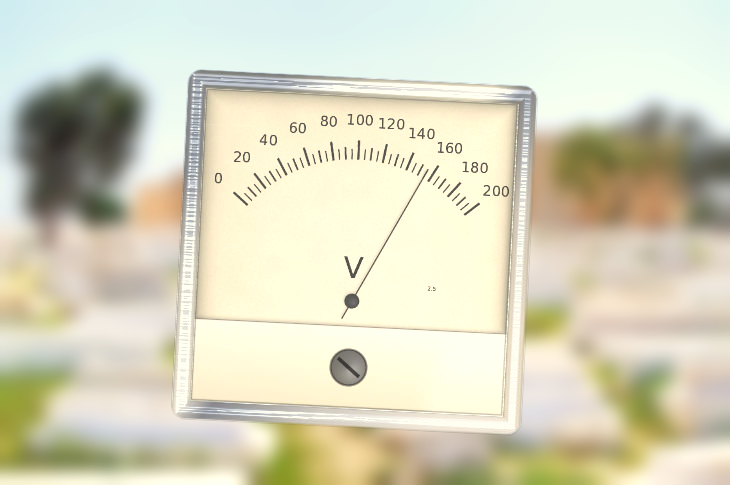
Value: 155
